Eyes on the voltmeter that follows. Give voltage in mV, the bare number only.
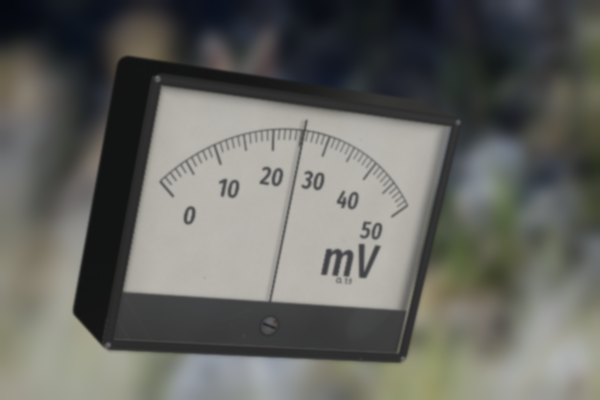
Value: 25
